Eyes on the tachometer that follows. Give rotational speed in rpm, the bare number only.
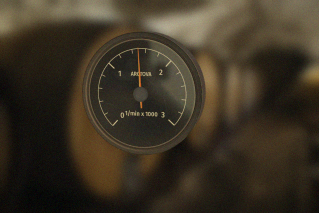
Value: 1500
